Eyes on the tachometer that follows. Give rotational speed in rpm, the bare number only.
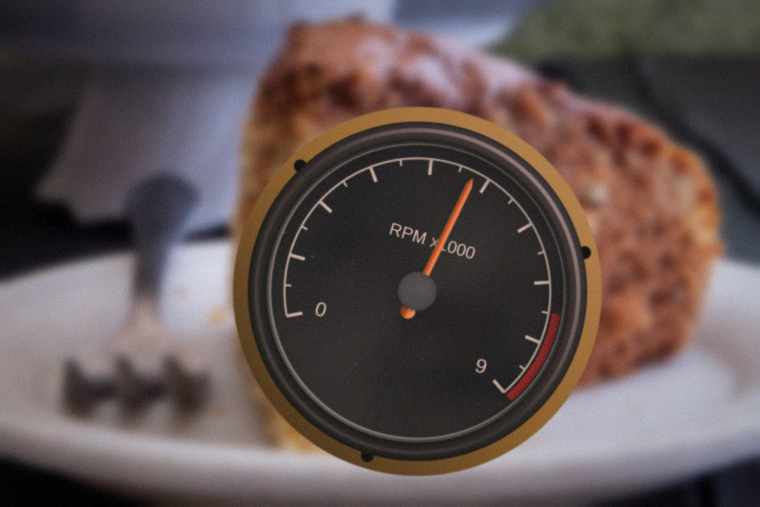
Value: 4750
